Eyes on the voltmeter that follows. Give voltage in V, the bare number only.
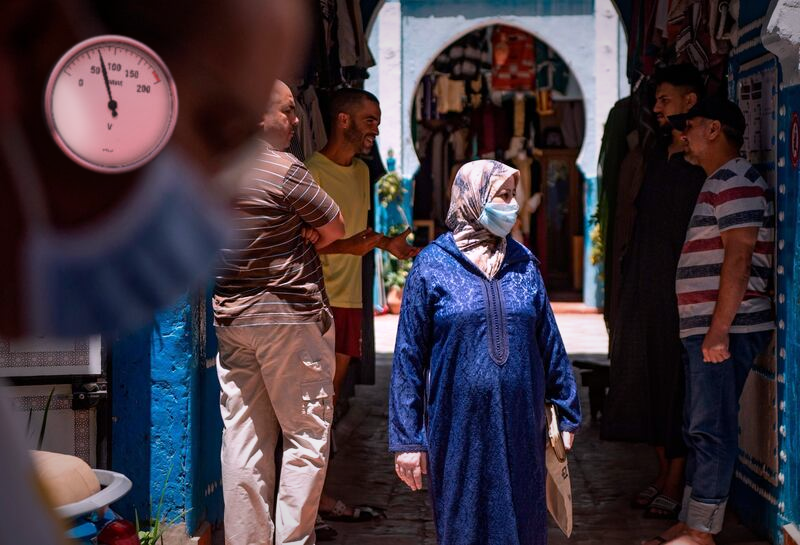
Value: 70
